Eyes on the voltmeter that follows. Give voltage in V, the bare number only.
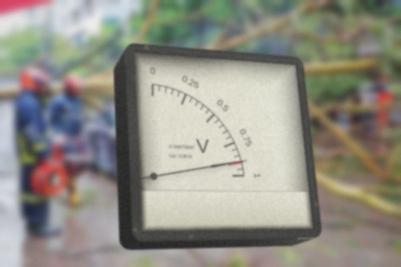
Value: 0.9
